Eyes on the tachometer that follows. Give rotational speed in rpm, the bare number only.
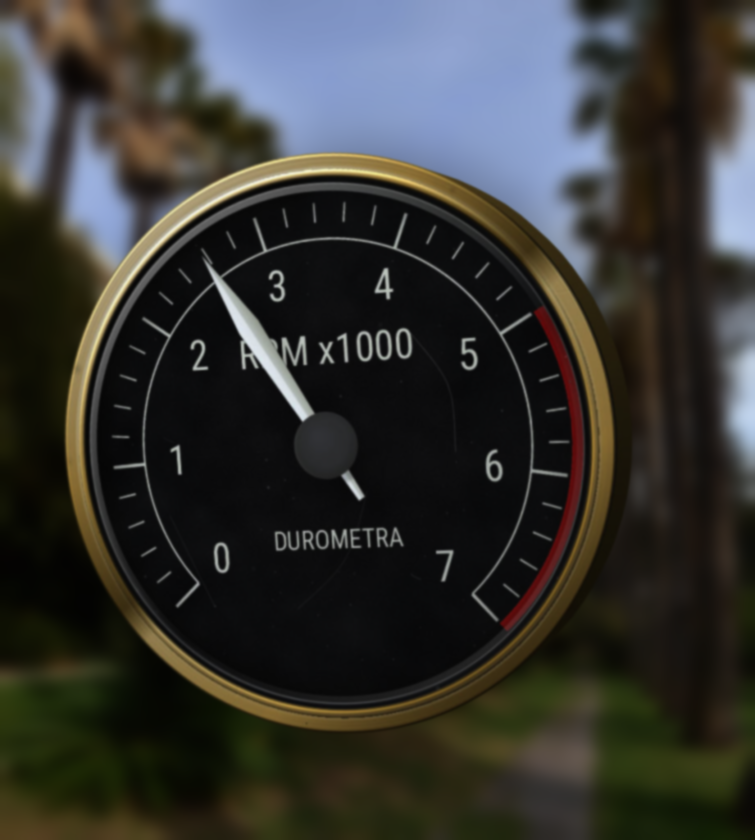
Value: 2600
